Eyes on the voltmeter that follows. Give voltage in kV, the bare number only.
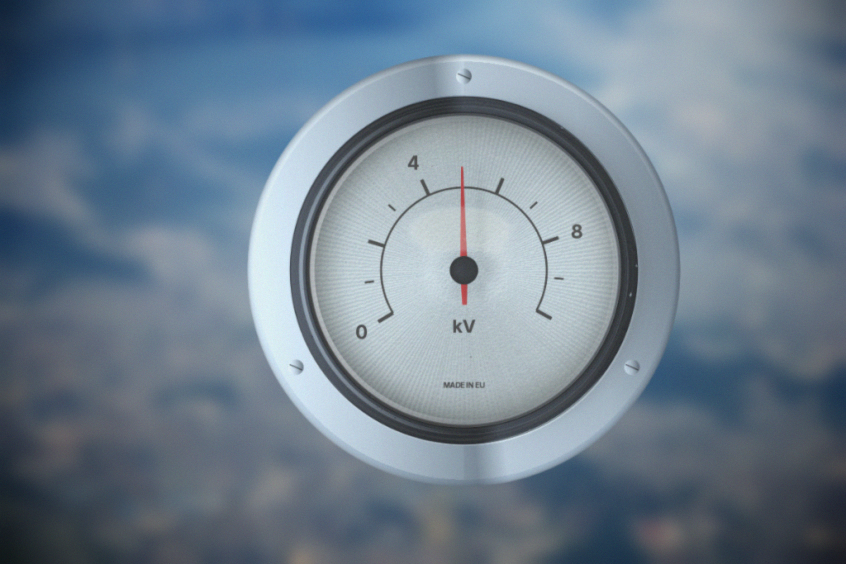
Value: 5
